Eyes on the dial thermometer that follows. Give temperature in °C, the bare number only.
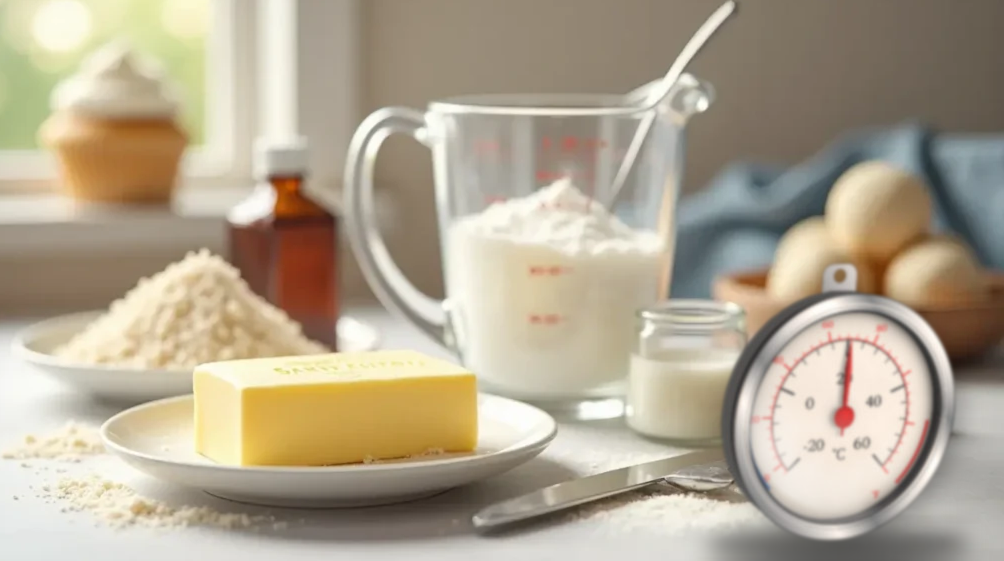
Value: 20
